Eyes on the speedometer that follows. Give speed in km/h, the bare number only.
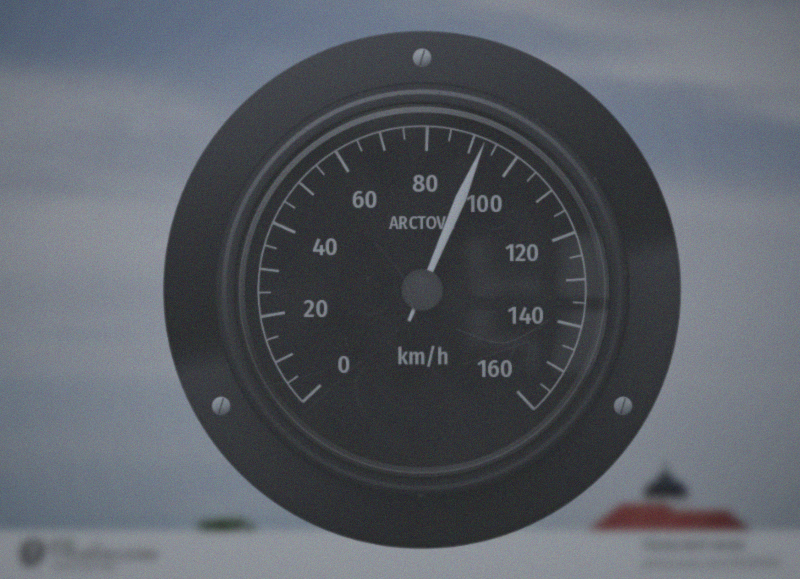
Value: 92.5
